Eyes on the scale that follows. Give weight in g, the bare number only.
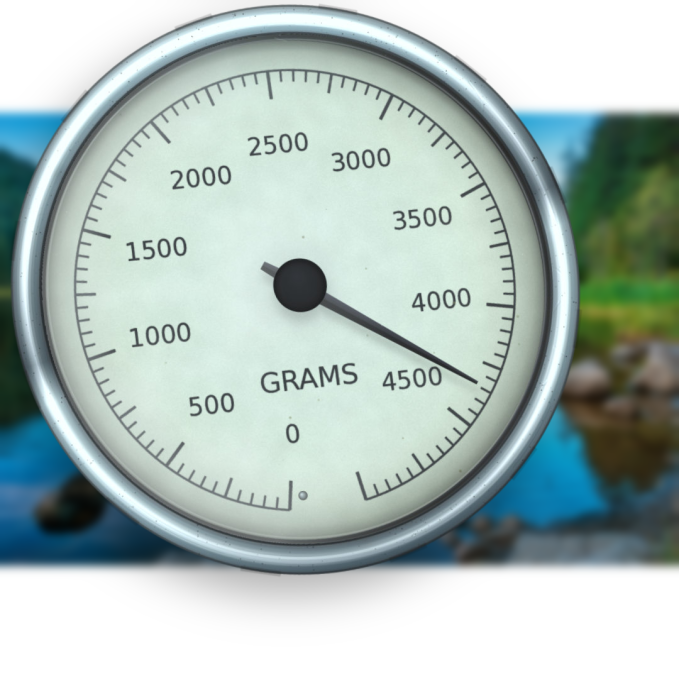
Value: 4350
